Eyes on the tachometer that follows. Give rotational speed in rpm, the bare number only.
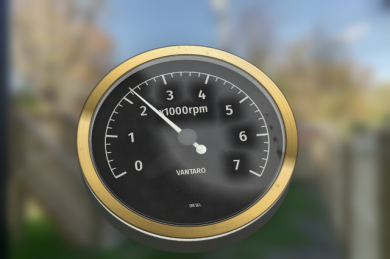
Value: 2200
